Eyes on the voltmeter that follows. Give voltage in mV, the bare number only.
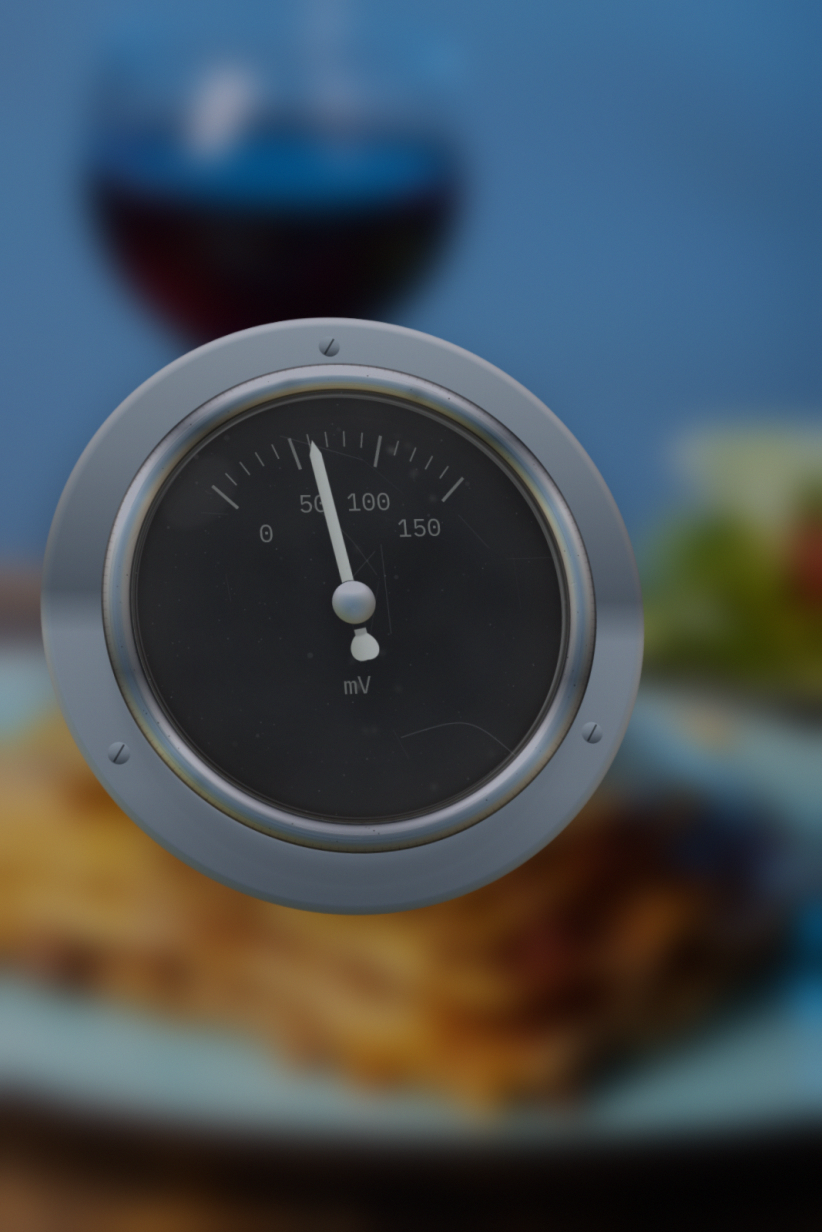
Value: 60
